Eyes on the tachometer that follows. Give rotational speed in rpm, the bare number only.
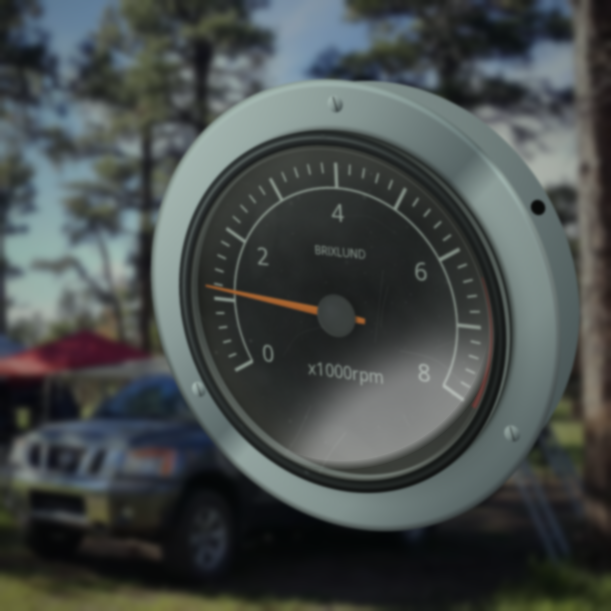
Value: 1200
